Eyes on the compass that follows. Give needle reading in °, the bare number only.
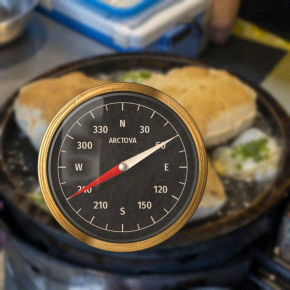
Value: 240
